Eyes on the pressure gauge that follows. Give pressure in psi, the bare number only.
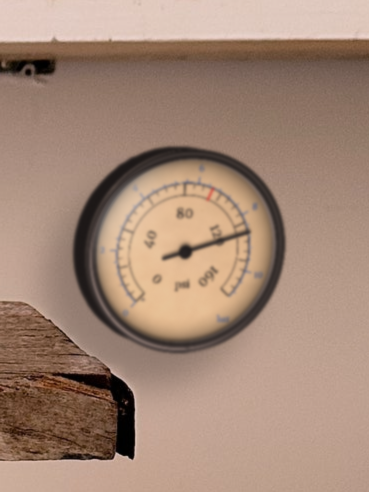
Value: 125
